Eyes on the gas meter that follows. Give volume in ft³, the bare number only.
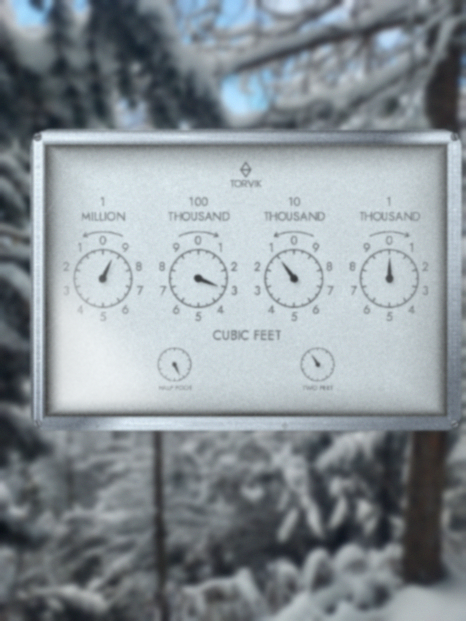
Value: 931000
